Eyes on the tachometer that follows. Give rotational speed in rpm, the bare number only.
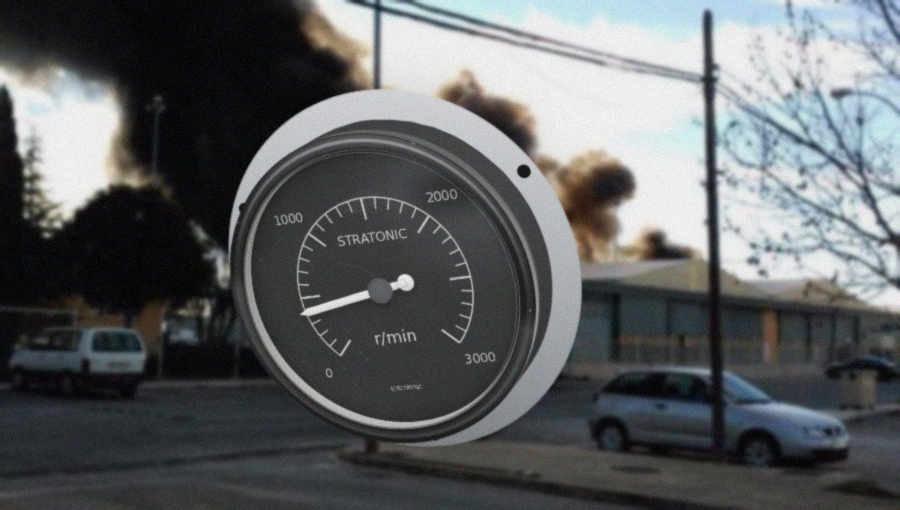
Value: 400
